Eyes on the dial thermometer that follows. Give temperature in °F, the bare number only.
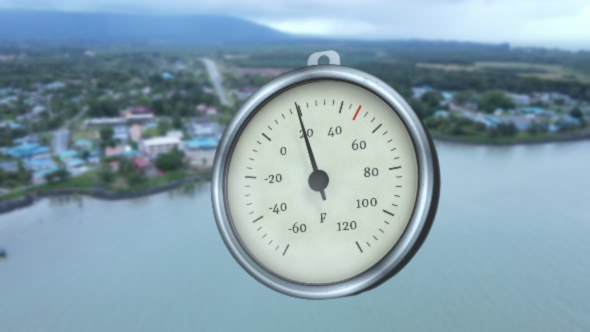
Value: 20
